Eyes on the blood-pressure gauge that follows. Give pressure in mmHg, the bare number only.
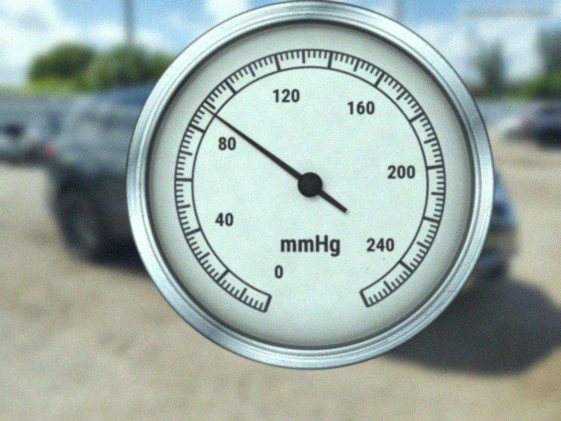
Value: 88
